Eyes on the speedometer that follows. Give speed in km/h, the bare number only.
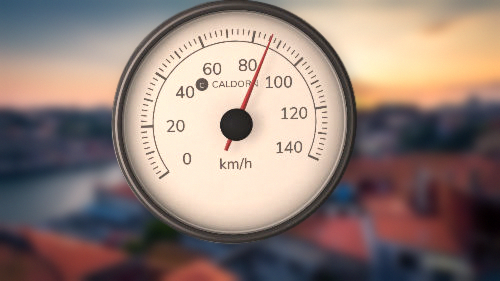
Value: 86
